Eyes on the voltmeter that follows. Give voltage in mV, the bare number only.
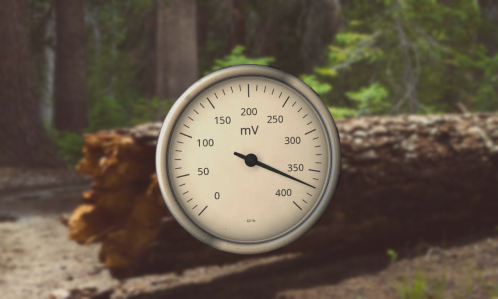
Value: 370
